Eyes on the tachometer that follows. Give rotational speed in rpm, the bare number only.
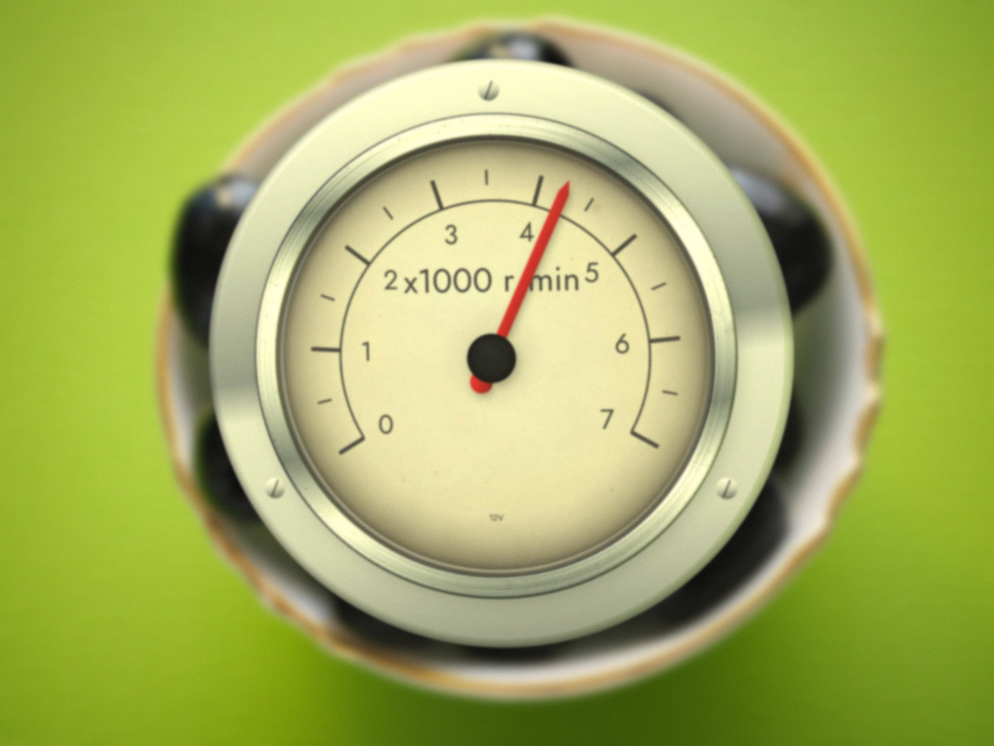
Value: 4250
